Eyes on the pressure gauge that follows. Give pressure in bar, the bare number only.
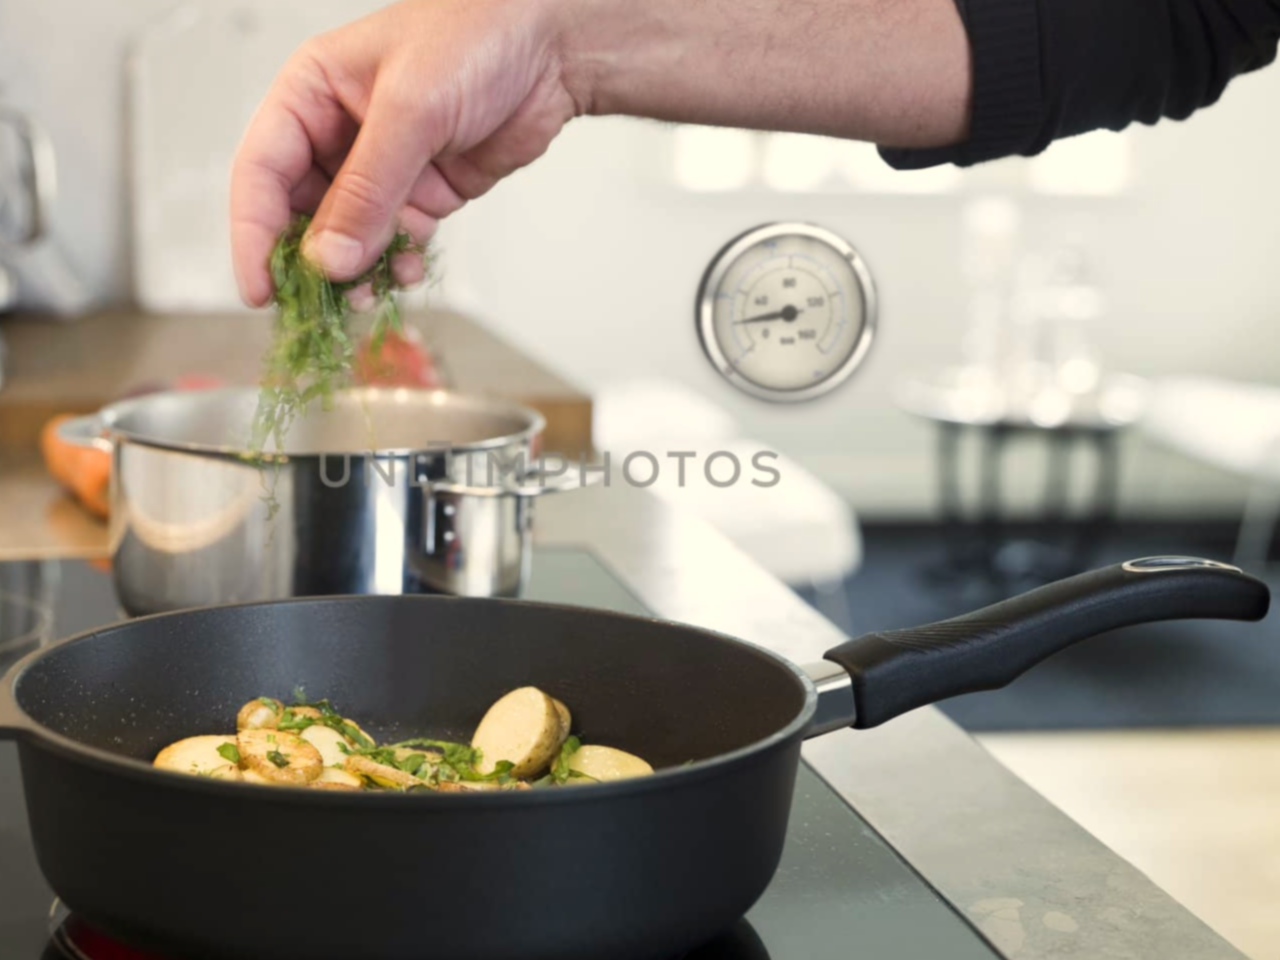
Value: 20
